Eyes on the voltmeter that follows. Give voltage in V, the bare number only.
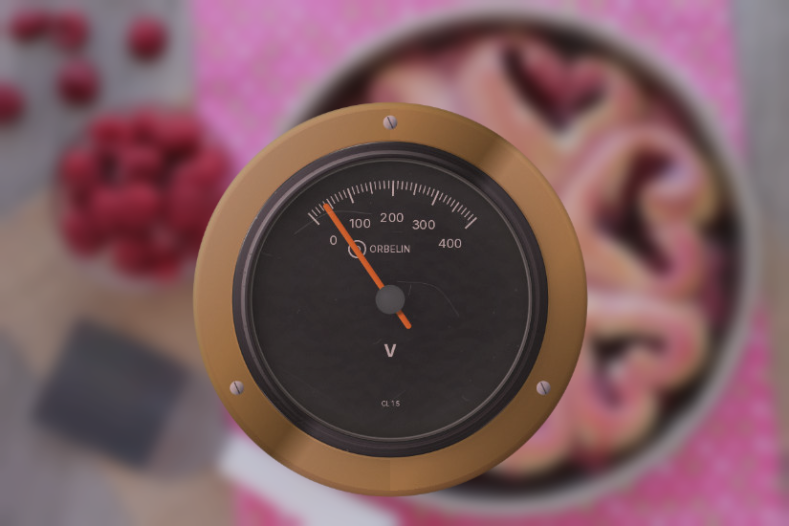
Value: 40
